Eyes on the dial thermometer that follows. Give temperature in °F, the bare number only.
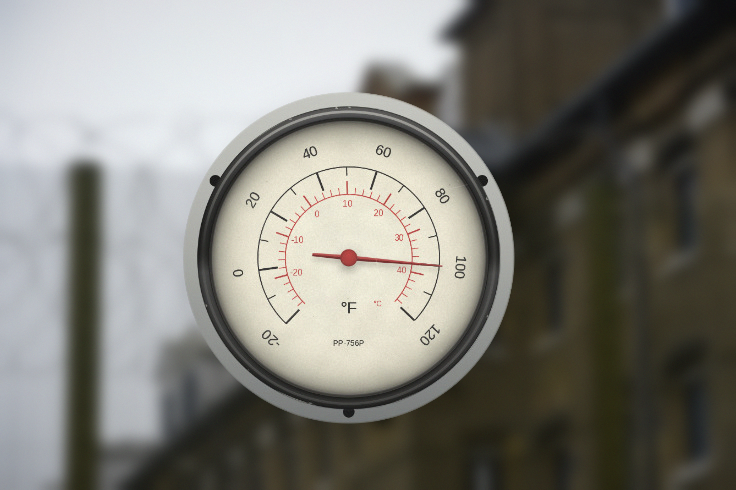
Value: 100
